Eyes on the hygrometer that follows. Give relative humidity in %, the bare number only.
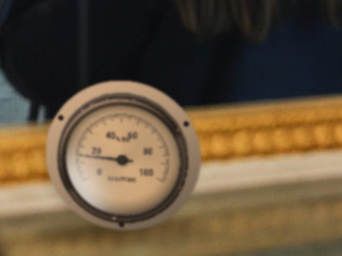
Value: 15
